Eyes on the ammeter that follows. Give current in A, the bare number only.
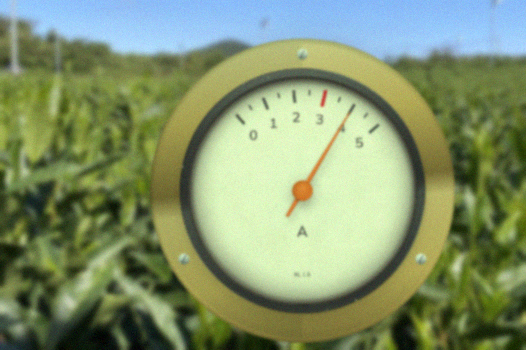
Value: 4
